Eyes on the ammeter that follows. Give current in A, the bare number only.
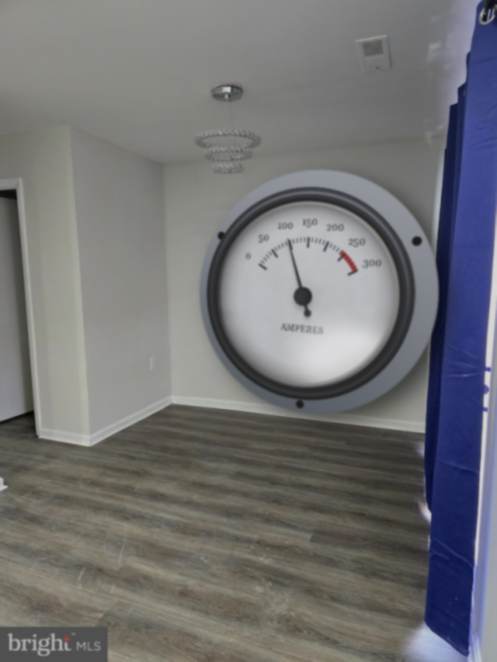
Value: 100
